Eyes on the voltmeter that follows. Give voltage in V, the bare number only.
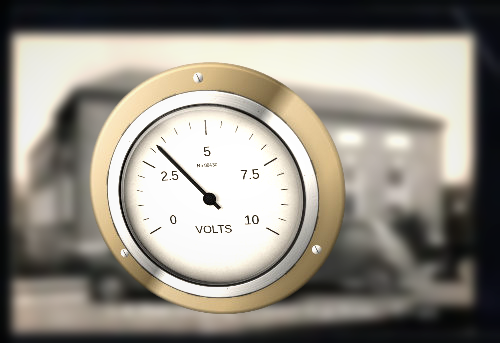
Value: 3.25
